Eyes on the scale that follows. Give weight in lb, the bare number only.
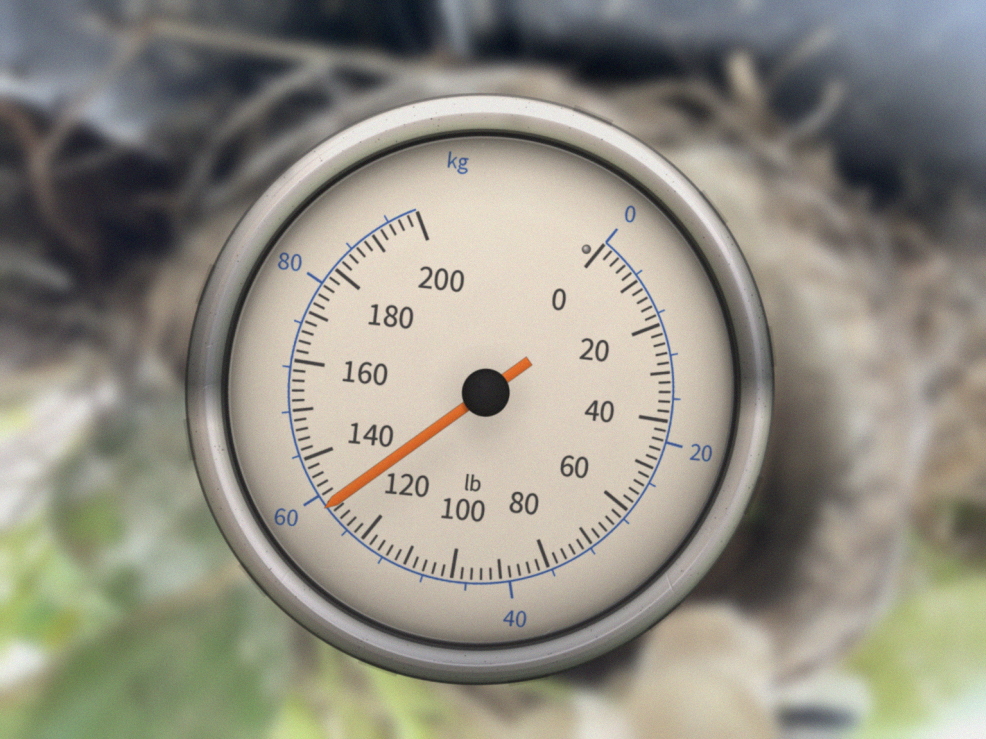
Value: 130
